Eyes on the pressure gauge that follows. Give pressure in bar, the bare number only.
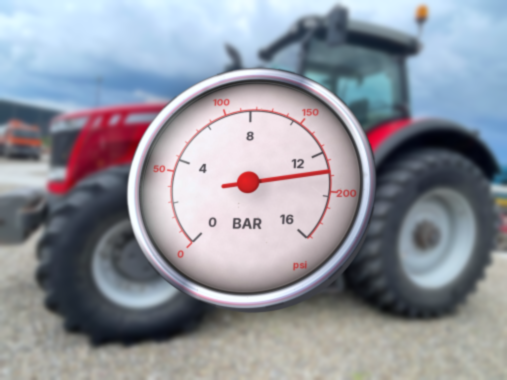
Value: 13
